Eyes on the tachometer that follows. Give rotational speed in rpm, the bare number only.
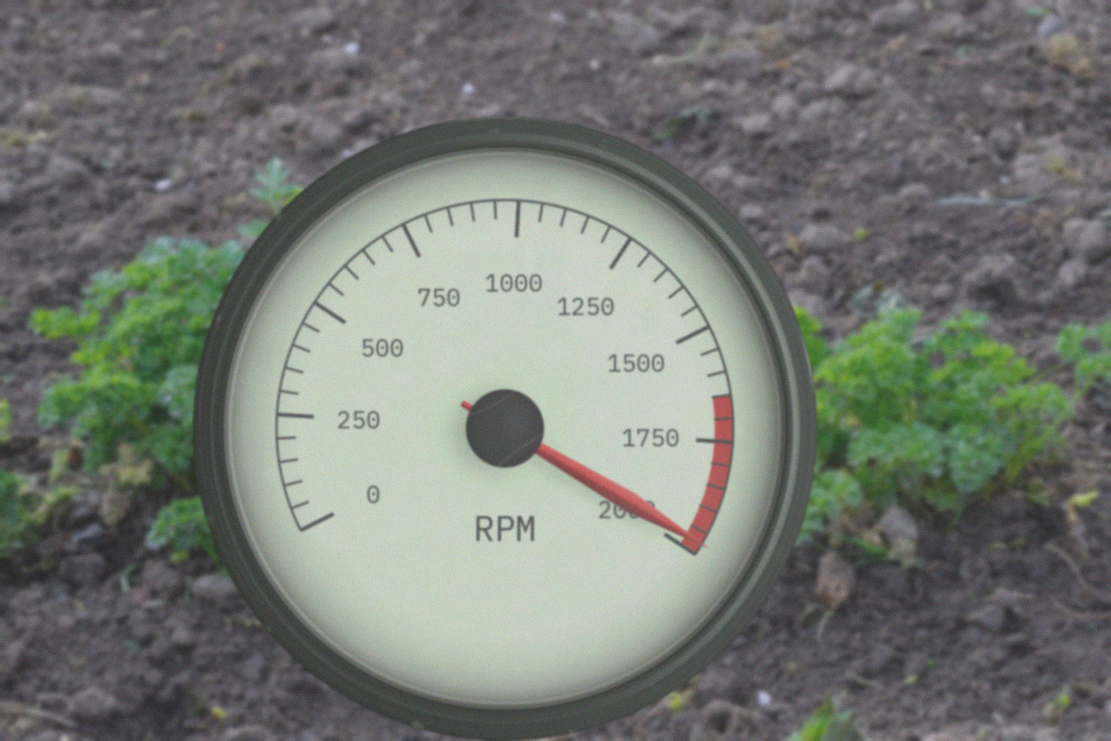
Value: 1975
